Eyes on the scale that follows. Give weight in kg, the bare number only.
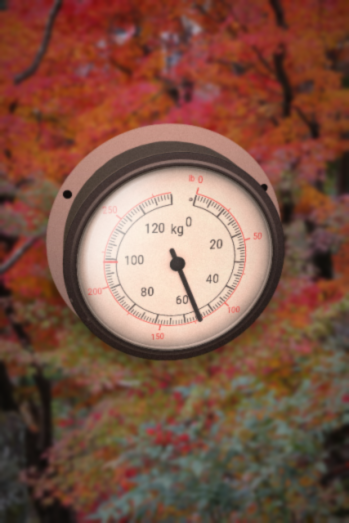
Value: 55
